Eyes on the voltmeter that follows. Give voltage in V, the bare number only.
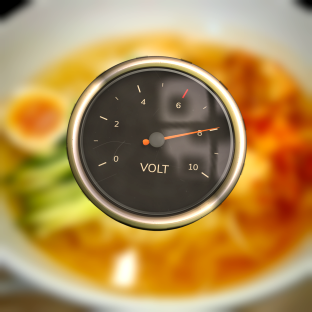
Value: 8
